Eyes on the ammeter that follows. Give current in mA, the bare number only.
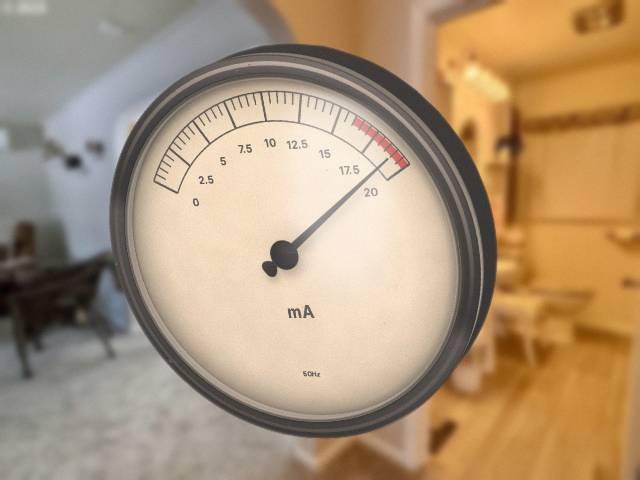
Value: 19
